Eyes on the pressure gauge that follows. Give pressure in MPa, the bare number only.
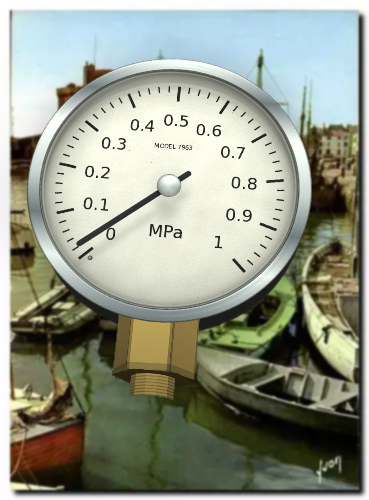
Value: 0.02
